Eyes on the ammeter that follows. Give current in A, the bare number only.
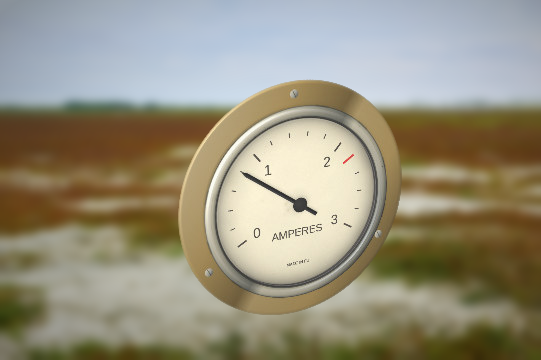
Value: 0.8
